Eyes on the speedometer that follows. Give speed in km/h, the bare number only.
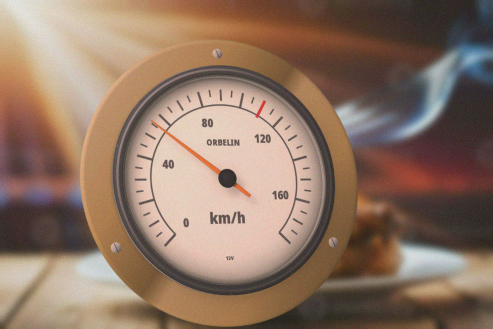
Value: 55
